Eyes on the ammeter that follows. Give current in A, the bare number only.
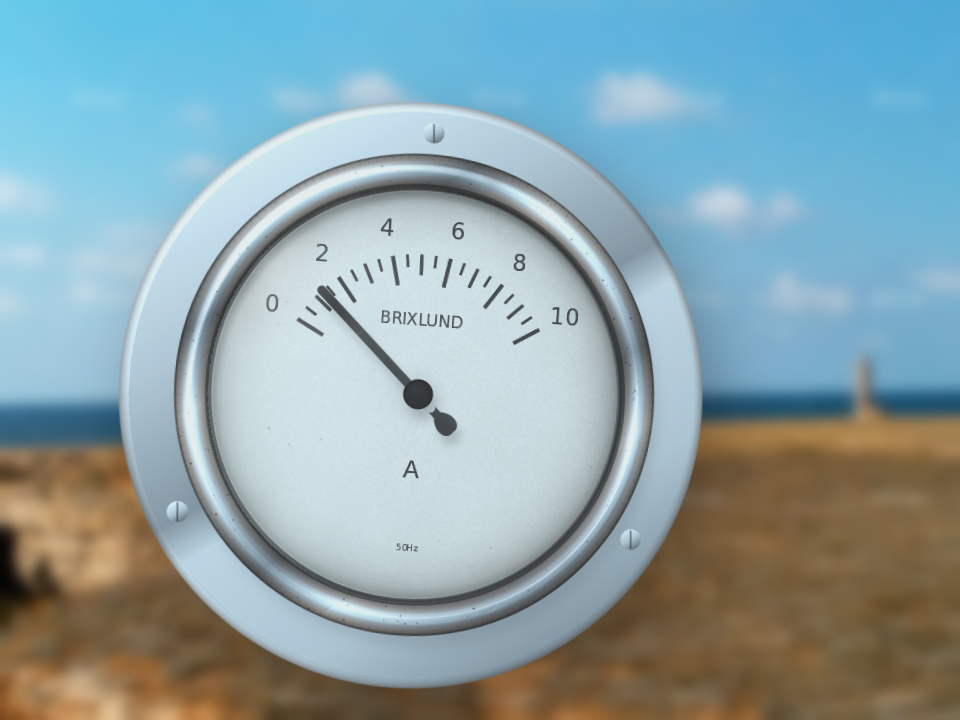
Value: 1.25
